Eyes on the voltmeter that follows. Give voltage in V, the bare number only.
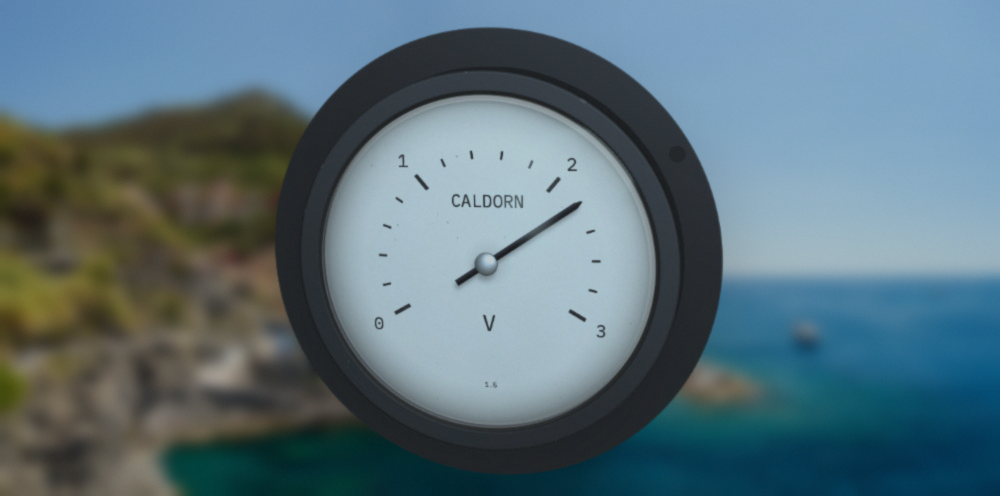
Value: 2.2
